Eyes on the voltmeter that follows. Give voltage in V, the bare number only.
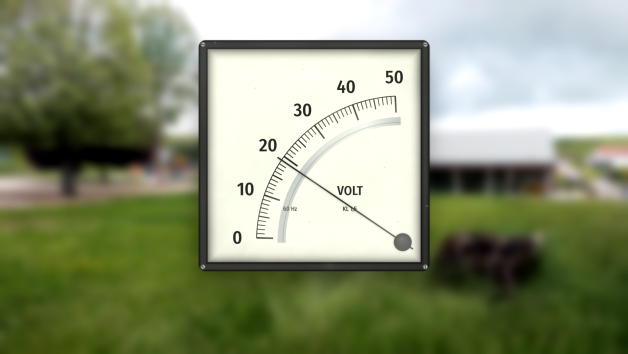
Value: 19
